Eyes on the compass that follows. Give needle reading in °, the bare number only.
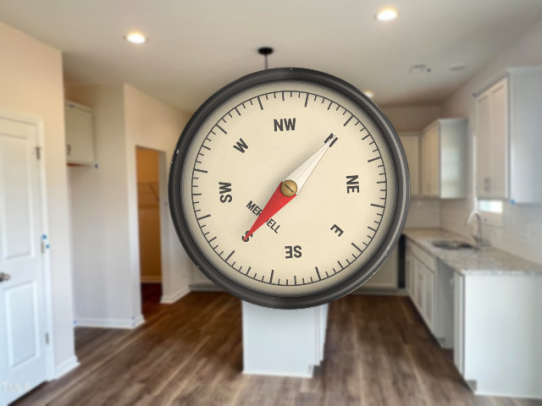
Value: 180
